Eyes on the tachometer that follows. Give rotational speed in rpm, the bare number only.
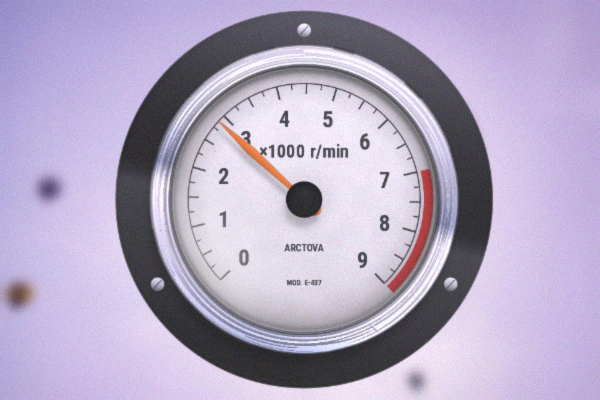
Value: 2875
